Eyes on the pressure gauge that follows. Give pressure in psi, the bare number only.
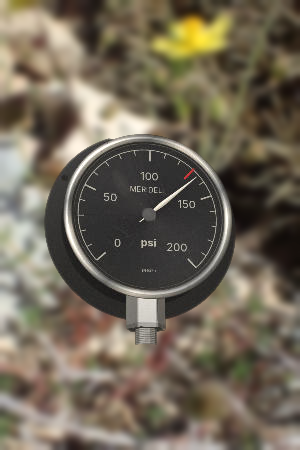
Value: 135
